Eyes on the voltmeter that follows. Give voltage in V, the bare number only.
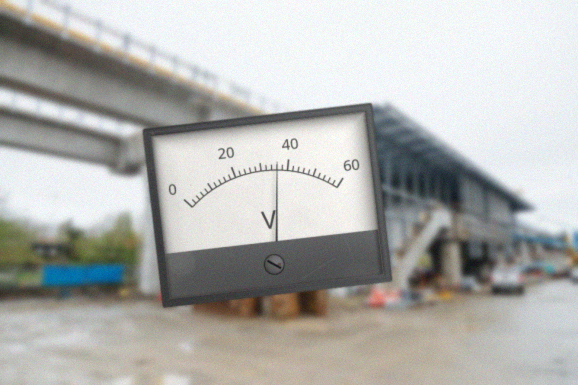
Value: 36
